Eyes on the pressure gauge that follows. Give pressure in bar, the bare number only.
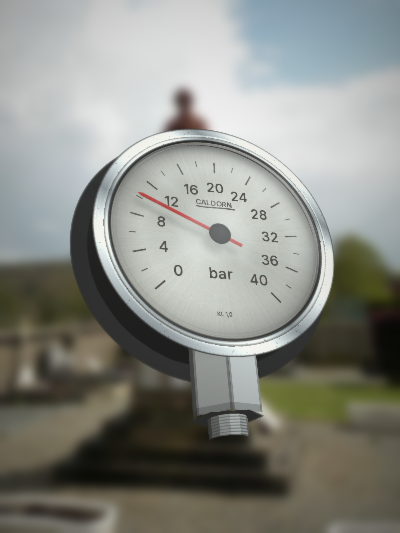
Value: 10
